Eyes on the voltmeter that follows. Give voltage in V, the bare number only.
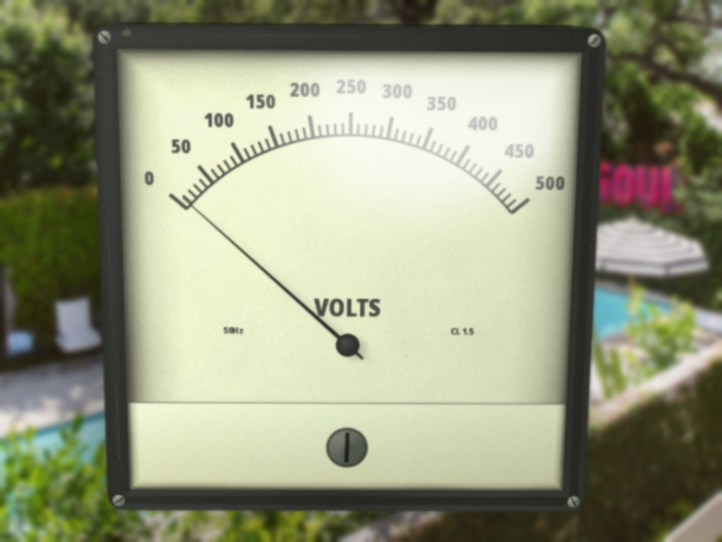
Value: 10
